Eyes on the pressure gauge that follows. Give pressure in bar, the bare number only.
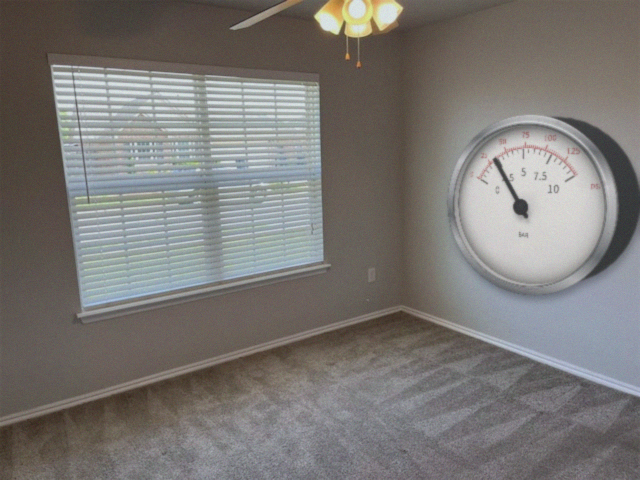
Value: 2.5
